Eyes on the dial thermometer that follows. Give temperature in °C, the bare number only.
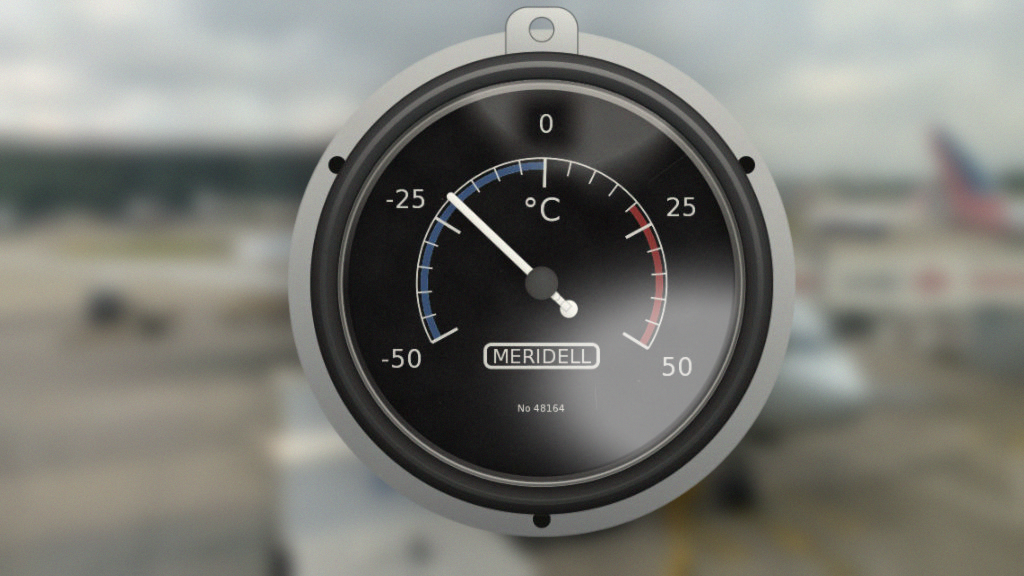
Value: -20
